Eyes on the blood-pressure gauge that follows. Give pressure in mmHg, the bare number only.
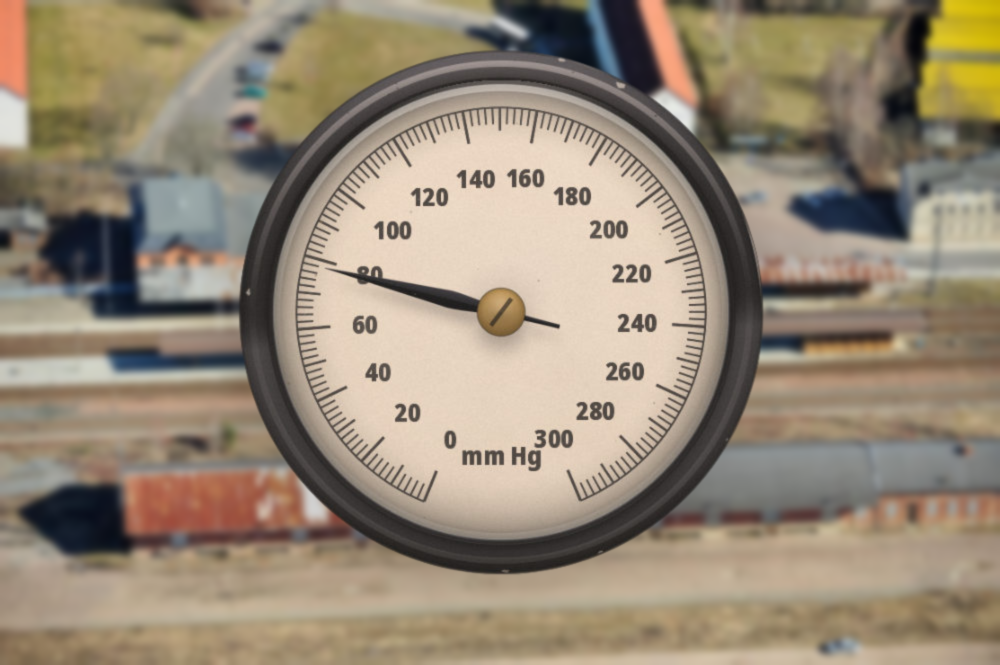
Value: 78
